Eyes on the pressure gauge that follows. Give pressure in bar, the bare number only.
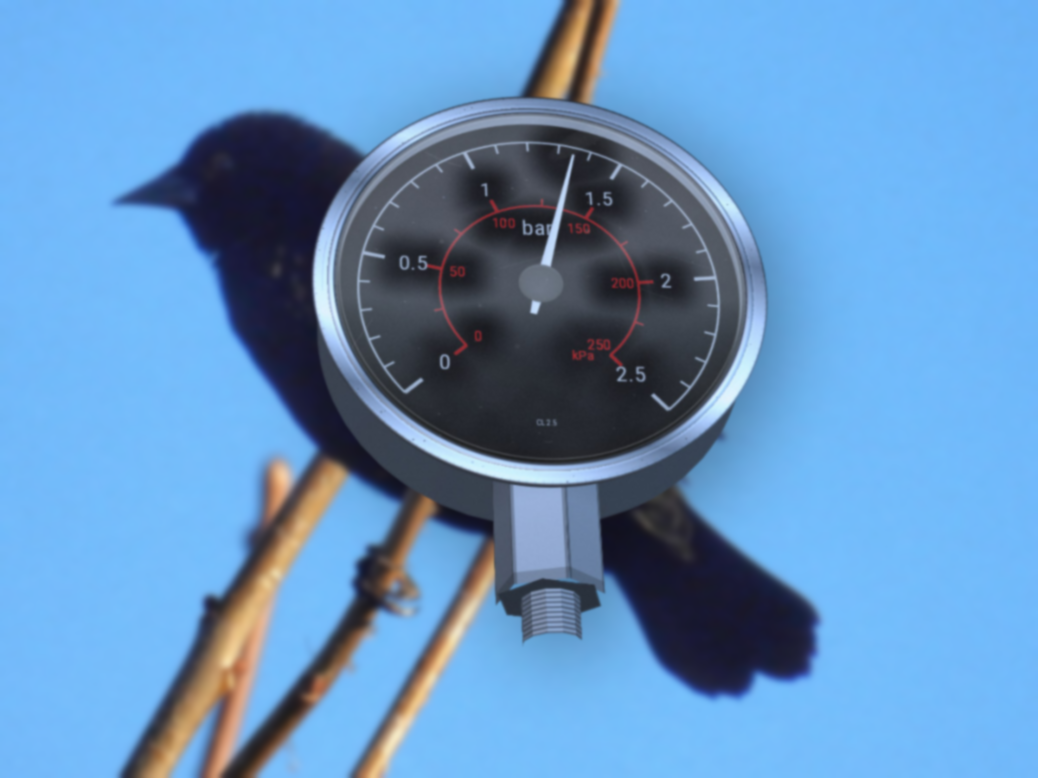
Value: 1.35
